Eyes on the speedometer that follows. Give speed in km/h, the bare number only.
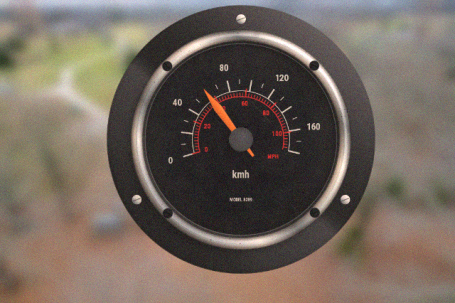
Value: 60
